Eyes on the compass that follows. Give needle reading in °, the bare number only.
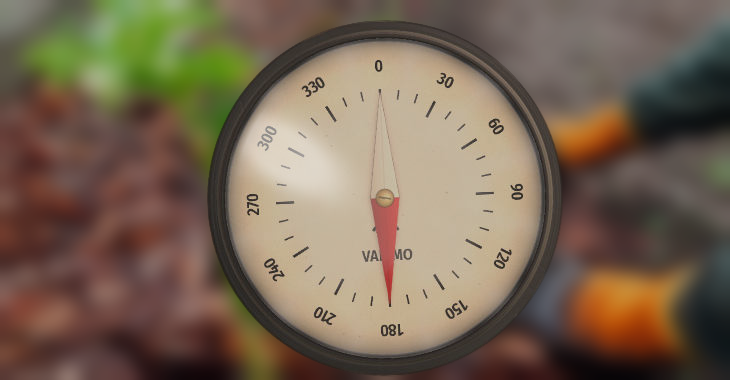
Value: 180
